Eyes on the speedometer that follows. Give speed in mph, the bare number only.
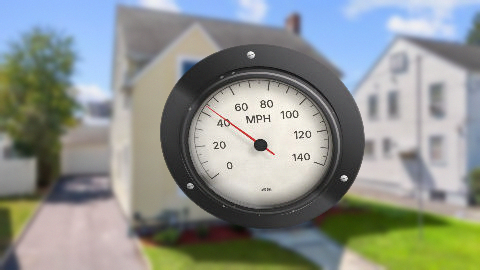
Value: 45
